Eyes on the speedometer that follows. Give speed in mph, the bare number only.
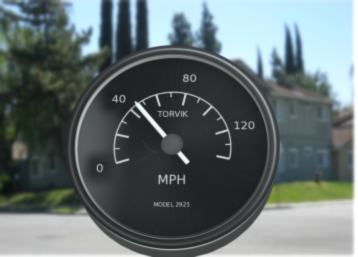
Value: 45
